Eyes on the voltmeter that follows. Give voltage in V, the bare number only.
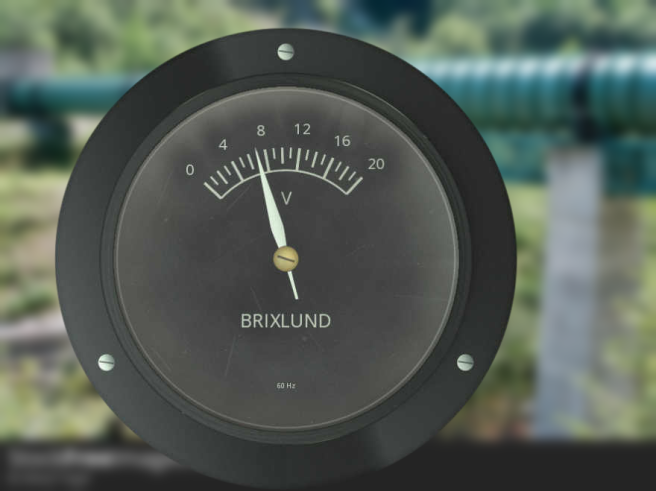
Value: 7
